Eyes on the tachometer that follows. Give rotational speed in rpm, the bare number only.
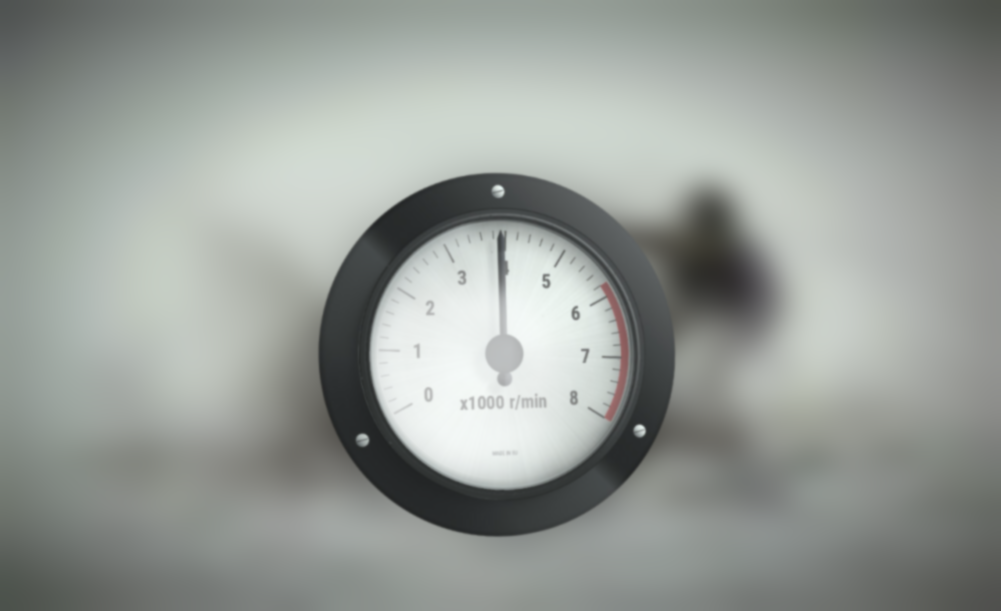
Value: 3900
